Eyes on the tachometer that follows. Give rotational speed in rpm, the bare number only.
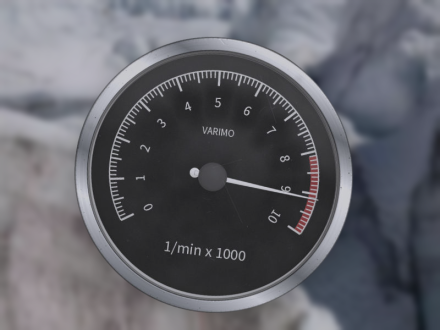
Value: 9100
